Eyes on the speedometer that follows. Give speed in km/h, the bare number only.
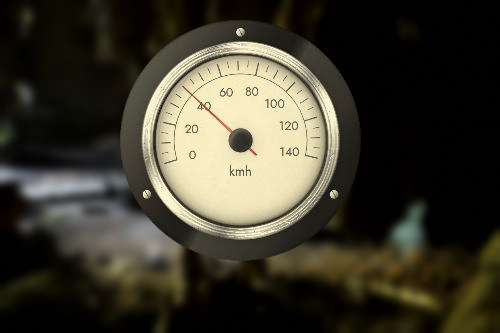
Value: 40
